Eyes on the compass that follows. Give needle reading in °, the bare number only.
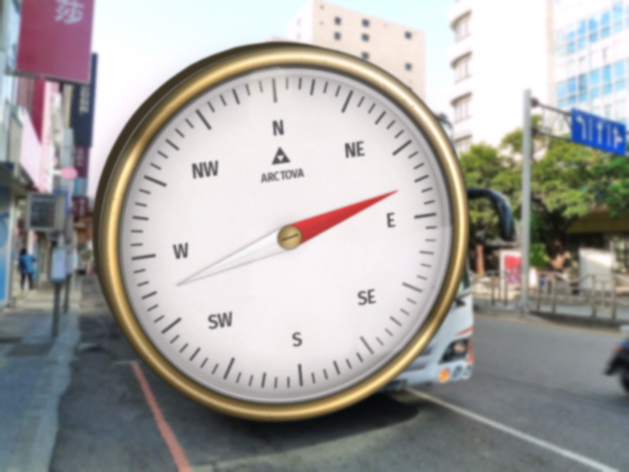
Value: 75
